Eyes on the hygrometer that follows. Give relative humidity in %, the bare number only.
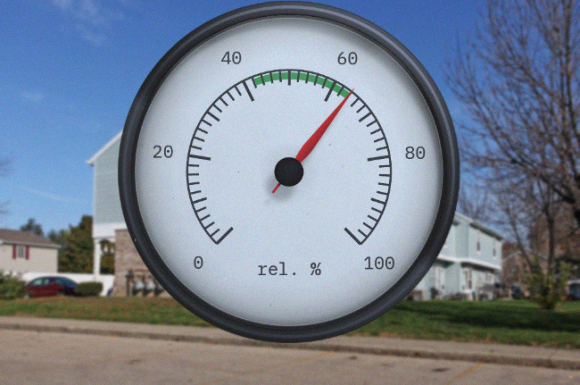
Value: 64
